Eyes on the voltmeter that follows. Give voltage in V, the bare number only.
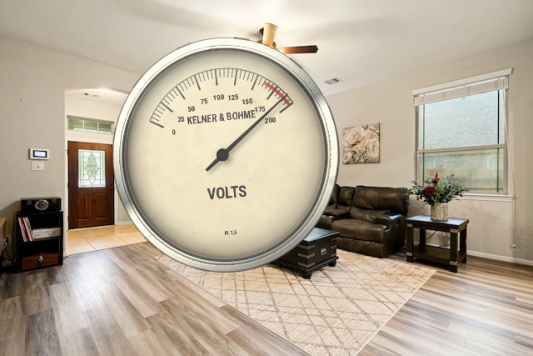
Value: 190
